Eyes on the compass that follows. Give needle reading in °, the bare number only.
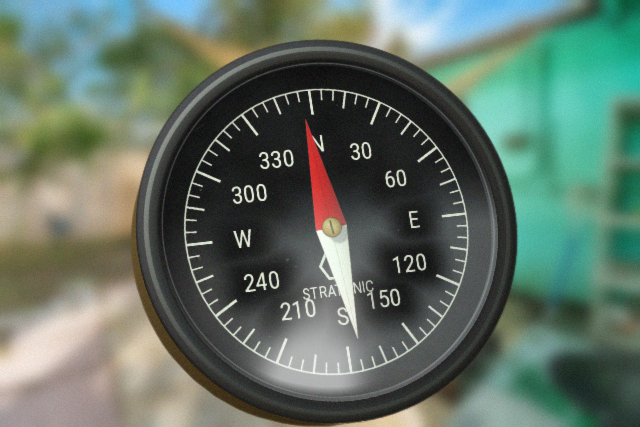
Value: 355
